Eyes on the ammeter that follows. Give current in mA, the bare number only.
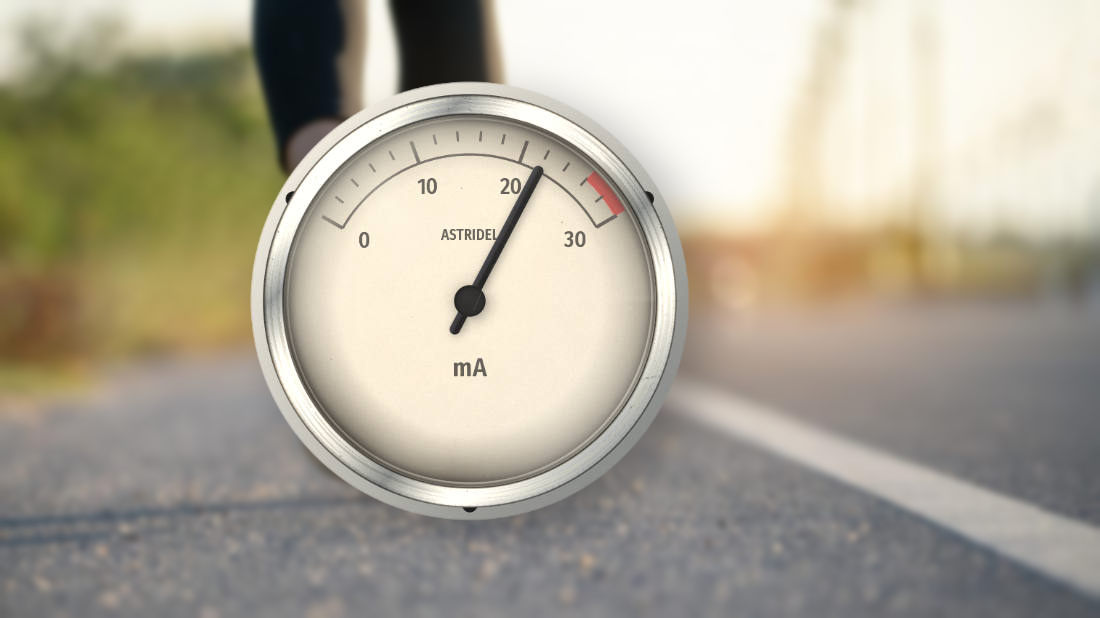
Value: 22
